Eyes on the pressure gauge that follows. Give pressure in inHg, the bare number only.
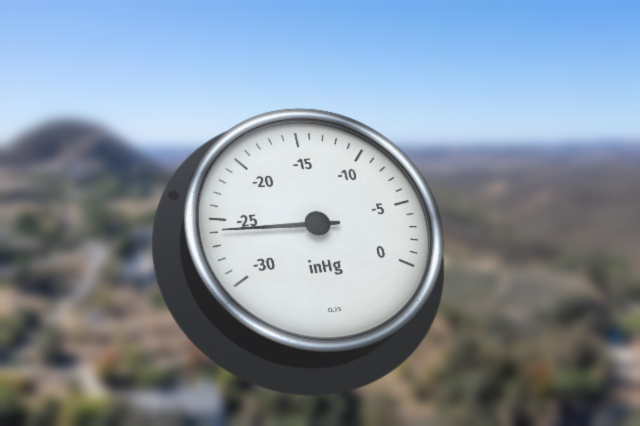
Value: -26
